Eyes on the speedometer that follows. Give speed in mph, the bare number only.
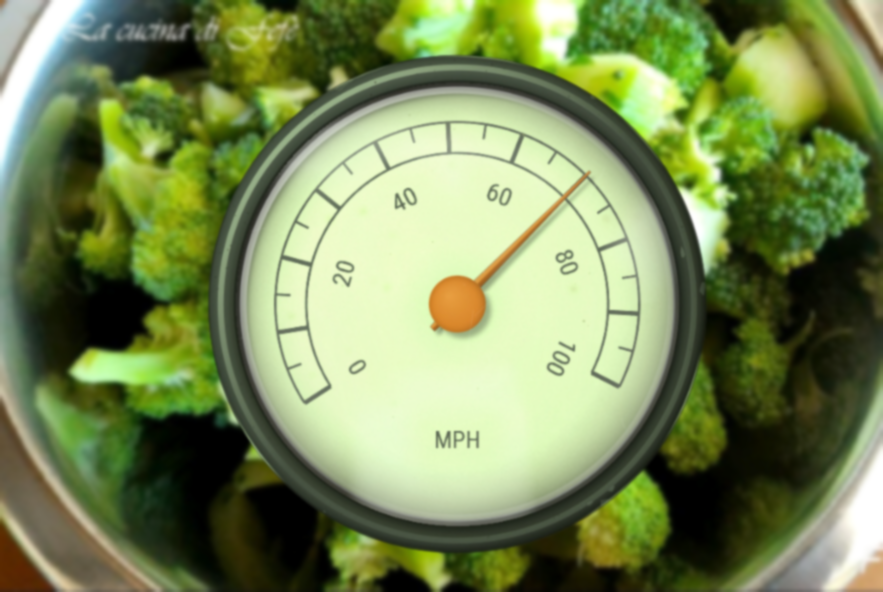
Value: 70
